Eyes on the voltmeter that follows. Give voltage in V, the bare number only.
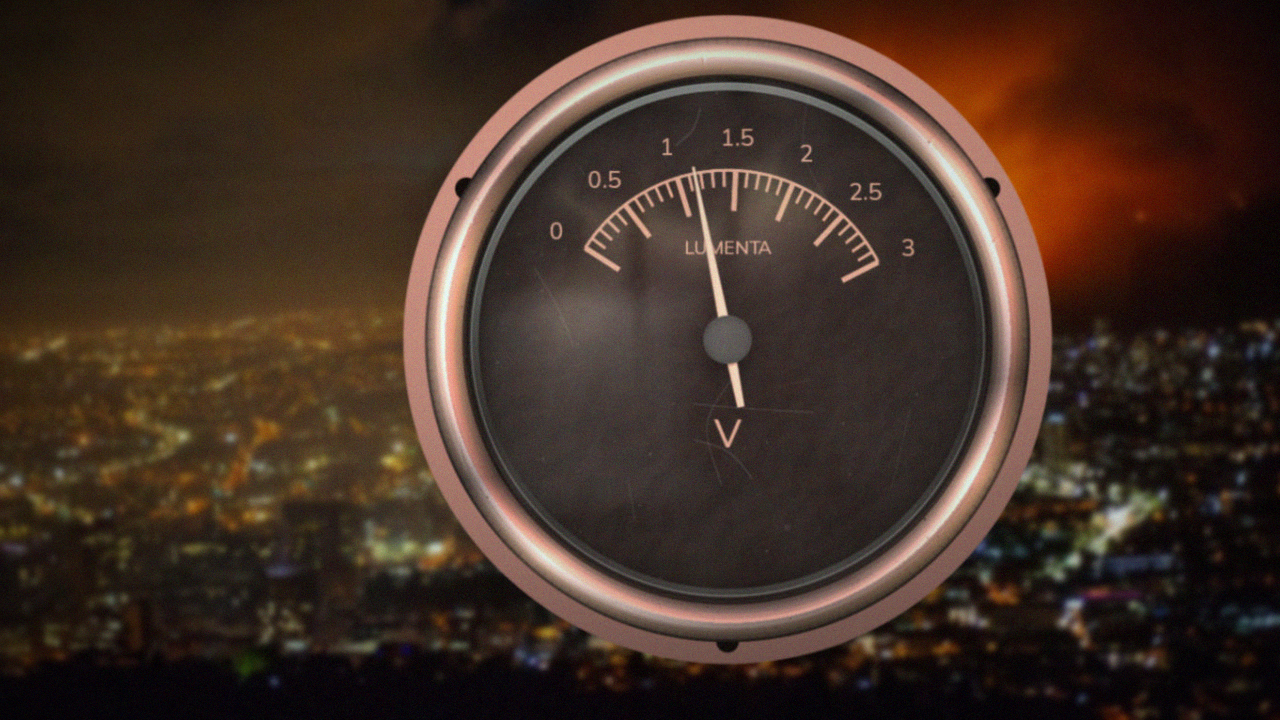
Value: 1.15
